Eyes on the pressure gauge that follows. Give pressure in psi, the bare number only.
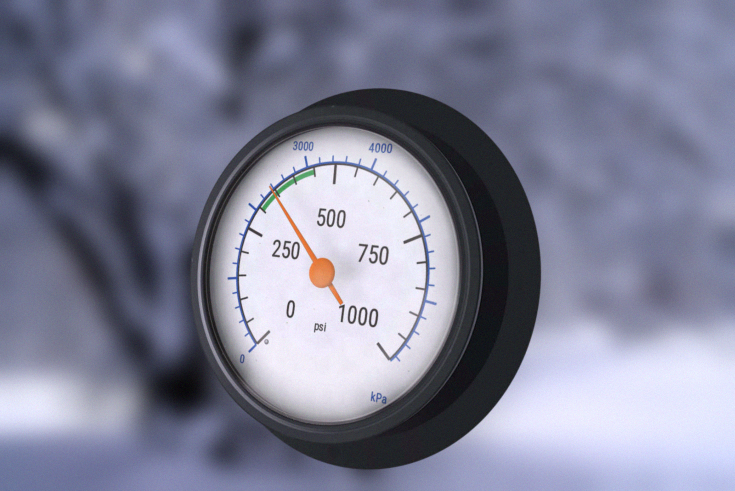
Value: 350
